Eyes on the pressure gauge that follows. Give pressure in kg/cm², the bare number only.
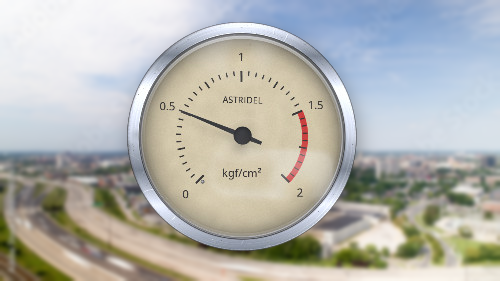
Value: 0.5
